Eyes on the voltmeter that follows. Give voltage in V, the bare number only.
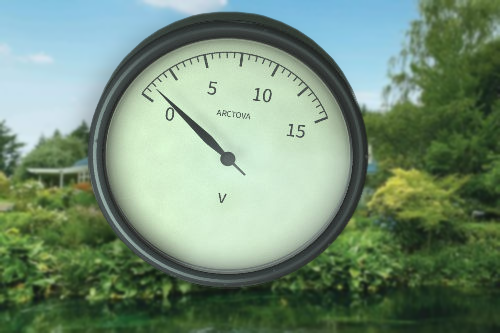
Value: 1
